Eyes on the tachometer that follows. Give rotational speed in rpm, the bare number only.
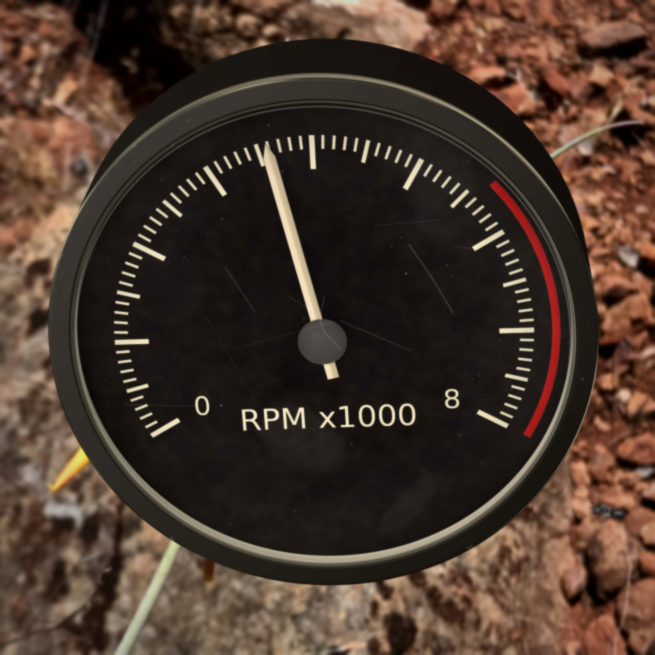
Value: 3600
